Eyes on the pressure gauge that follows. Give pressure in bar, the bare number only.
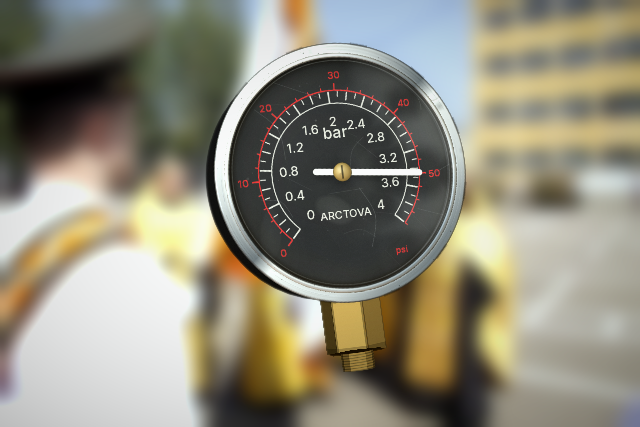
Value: 3.45
